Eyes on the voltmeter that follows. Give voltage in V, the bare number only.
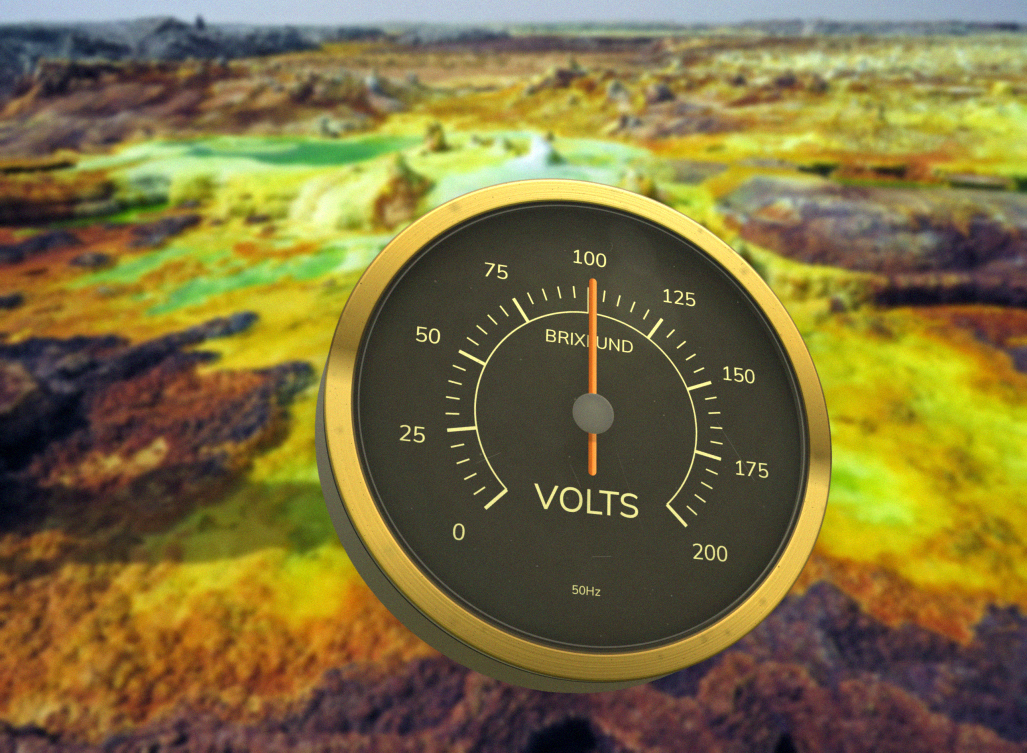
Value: 100
